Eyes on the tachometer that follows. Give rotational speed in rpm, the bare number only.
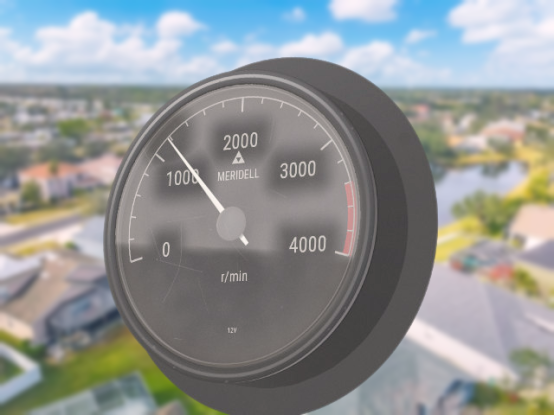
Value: 1200
